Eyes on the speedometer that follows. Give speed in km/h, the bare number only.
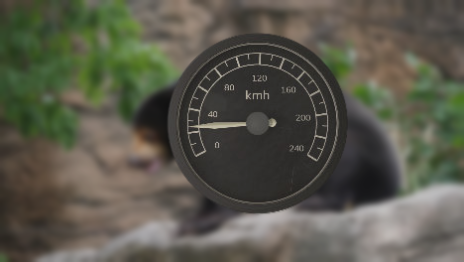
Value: 25
